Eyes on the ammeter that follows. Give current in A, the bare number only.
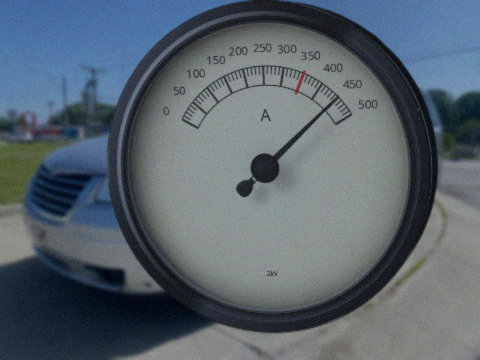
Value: 450
